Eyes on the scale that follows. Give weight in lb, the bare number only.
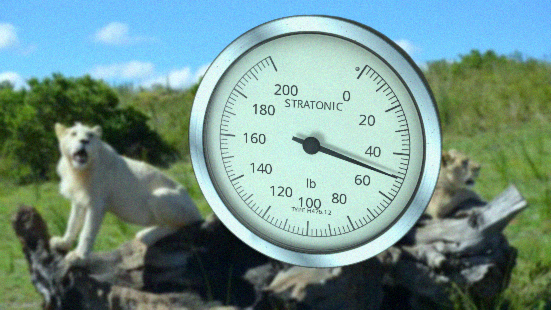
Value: 50
